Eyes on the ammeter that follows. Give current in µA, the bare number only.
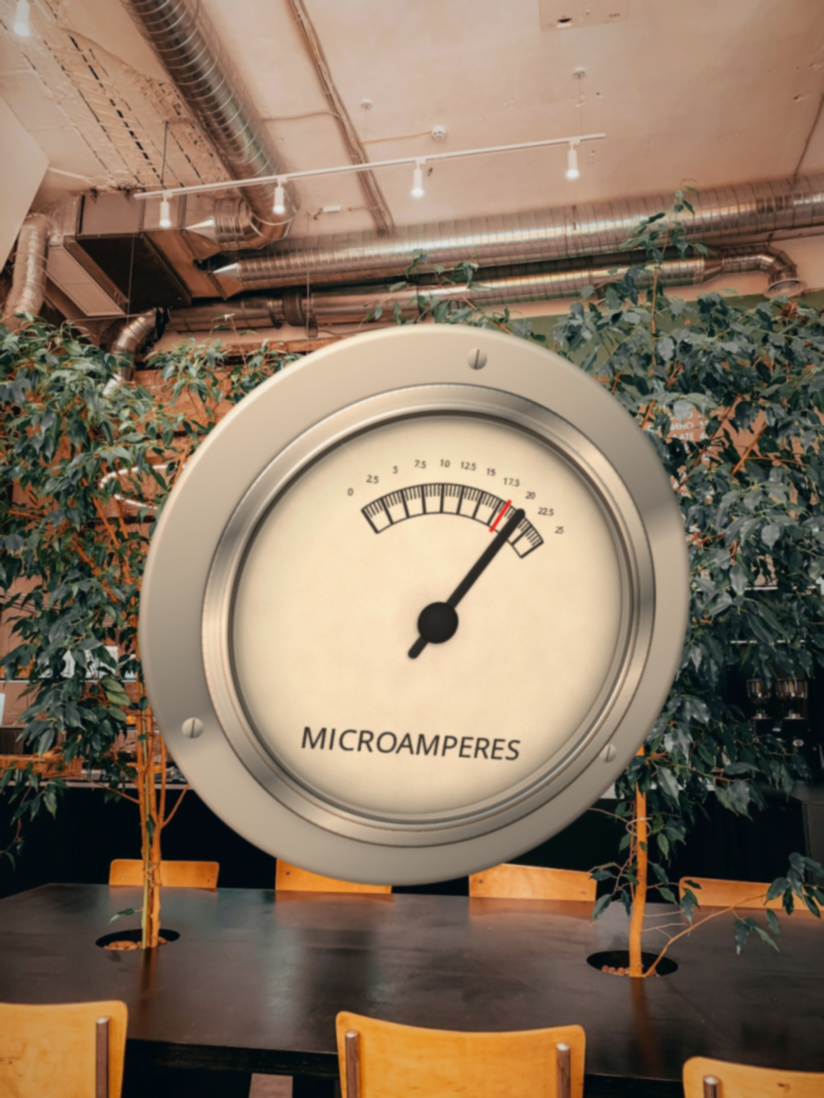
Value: 20
